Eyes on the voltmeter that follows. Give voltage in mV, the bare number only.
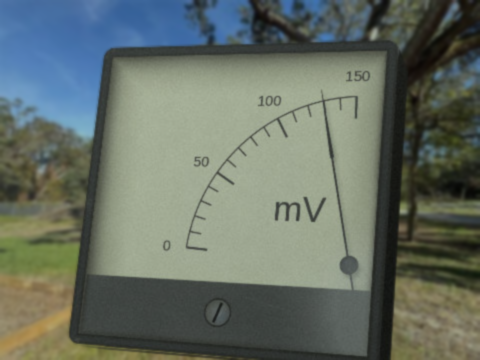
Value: 130
